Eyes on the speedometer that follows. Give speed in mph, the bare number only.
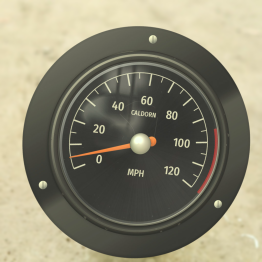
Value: 5
